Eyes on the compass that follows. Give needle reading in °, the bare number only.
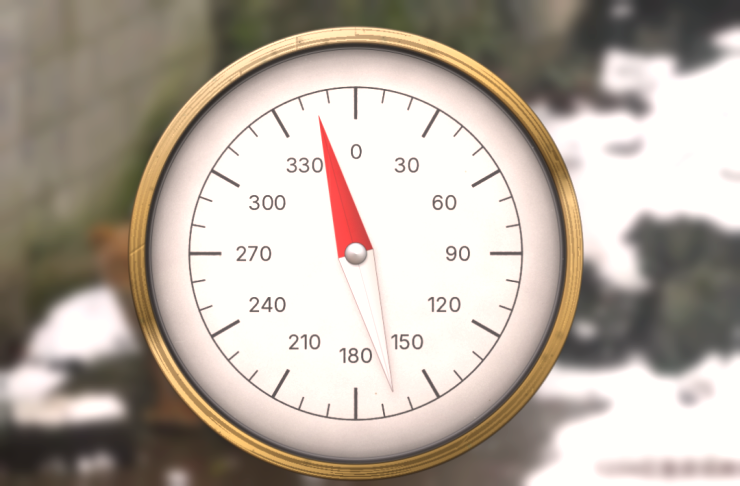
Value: 345
